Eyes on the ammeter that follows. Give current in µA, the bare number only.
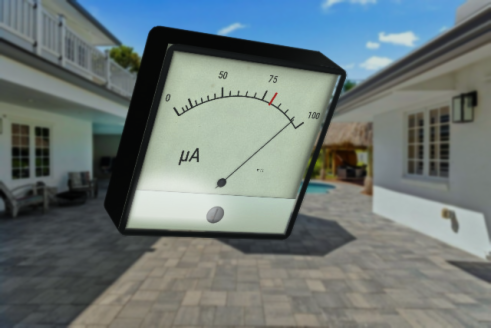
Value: 95
